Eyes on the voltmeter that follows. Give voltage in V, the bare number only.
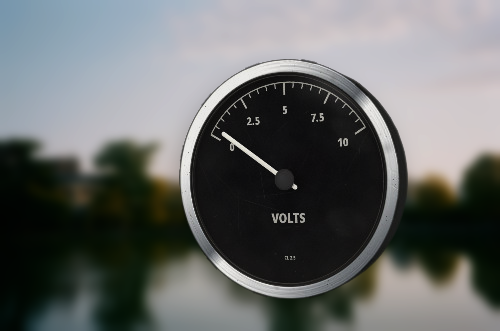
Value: 0.5
